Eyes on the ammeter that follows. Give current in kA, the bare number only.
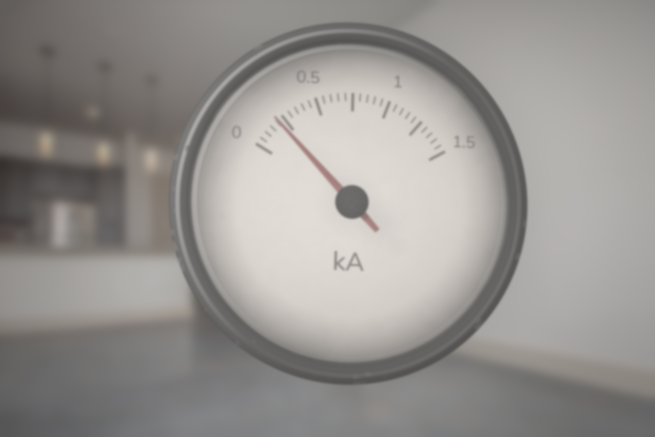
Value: 0.2
